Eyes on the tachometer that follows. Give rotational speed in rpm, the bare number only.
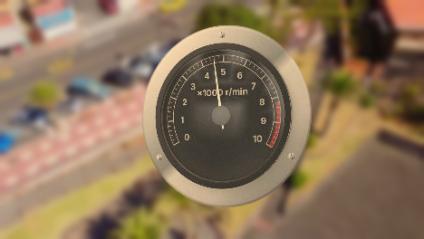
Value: 4600
